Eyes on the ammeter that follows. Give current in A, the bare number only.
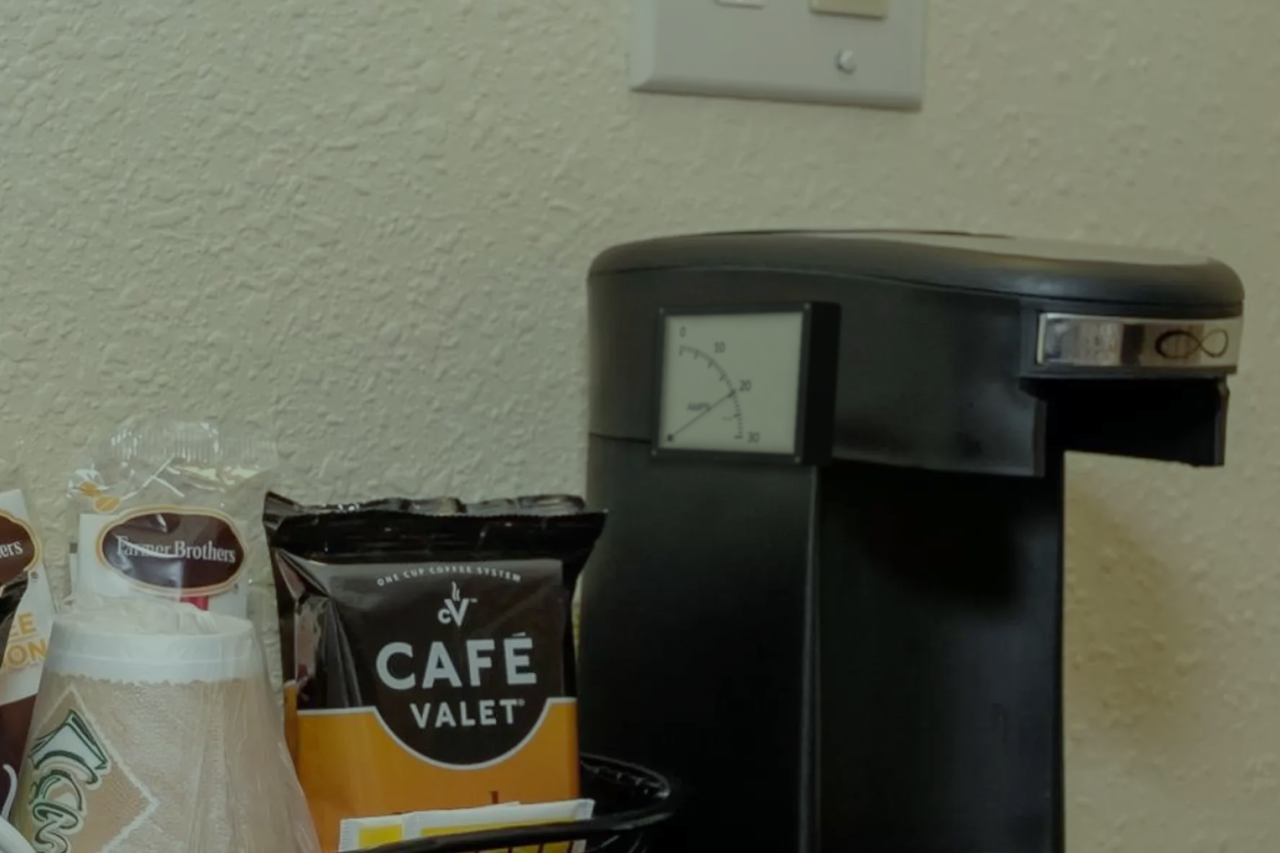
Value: 20
